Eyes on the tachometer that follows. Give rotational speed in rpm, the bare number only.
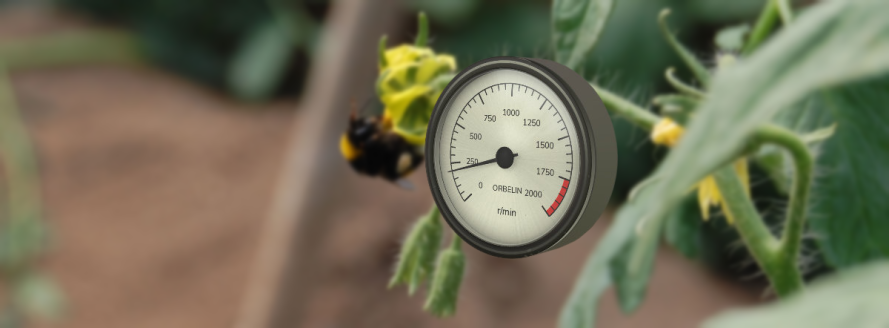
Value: 200
